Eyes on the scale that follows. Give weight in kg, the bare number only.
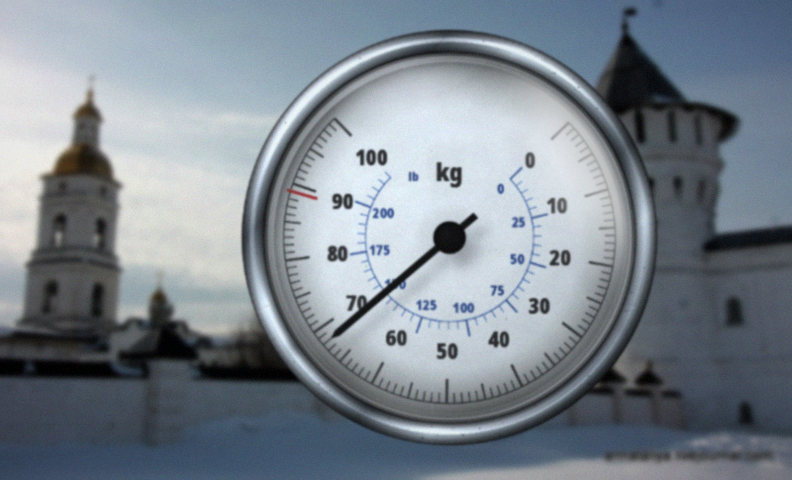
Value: 68
